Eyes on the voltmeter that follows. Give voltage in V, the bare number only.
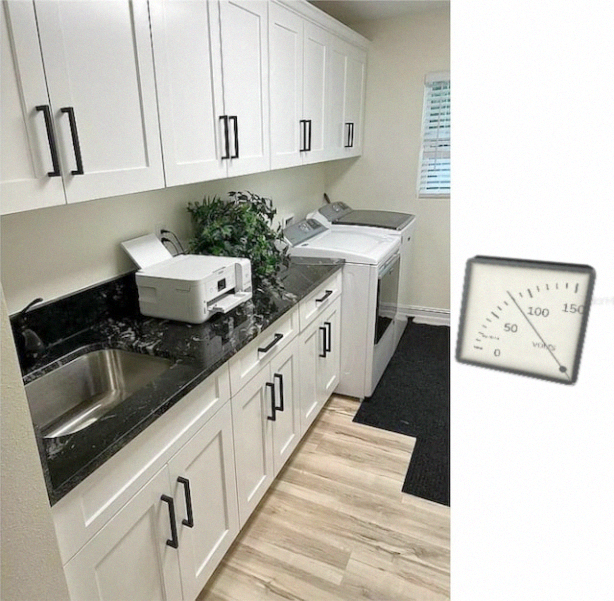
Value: 80
